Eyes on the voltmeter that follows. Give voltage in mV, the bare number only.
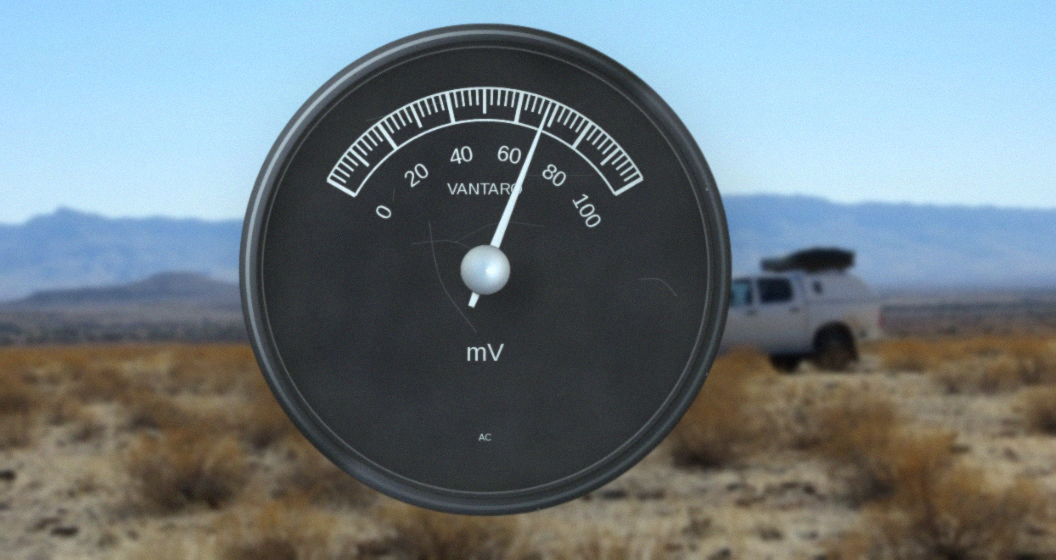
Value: 68
